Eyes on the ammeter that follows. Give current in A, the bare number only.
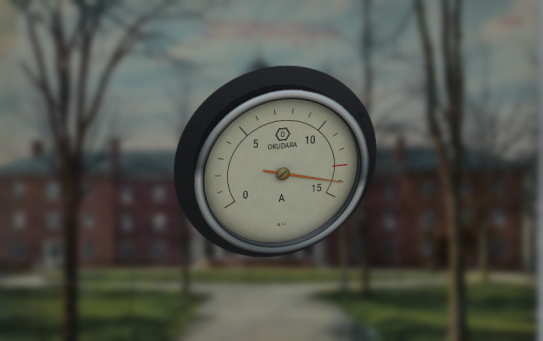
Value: 14
